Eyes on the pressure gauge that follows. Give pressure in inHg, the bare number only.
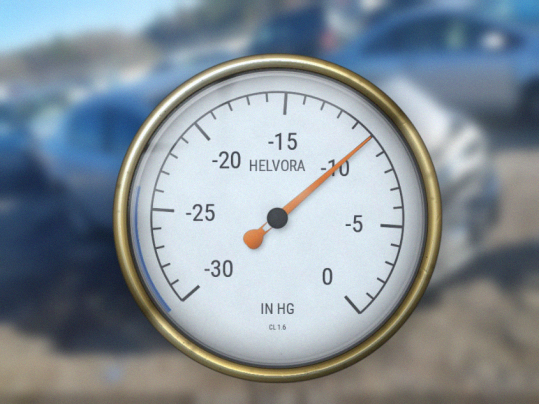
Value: -10
